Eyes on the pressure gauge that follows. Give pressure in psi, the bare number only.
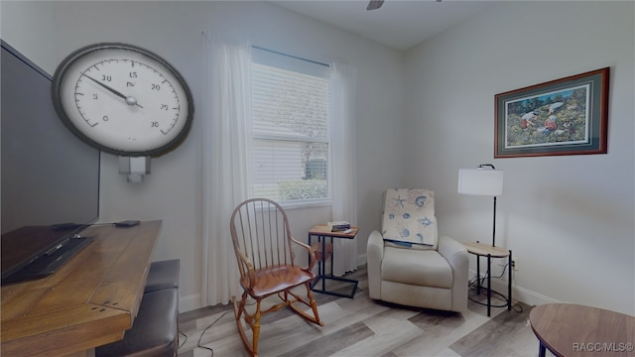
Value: 8
